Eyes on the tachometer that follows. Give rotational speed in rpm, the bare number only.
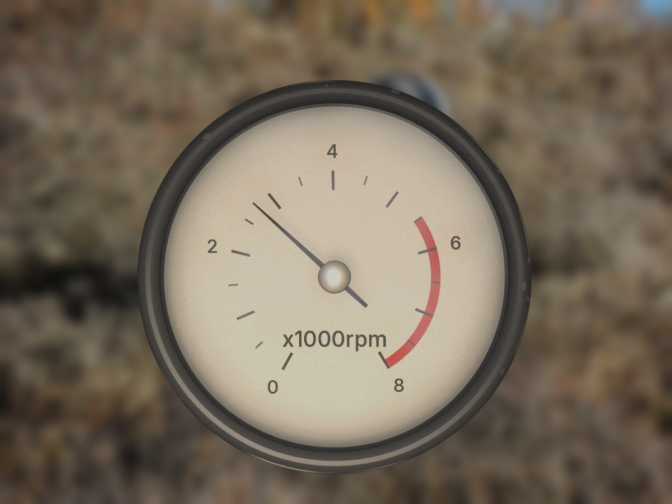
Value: 2750
